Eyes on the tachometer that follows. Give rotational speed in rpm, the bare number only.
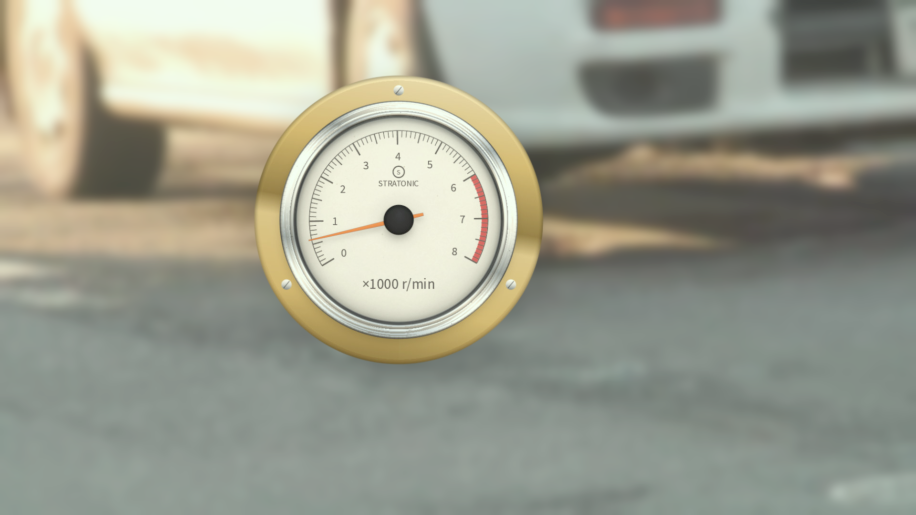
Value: 600
